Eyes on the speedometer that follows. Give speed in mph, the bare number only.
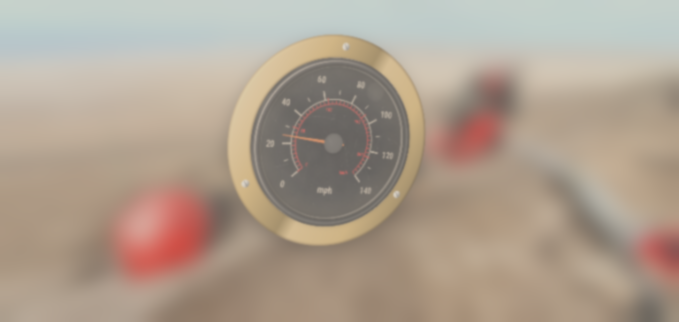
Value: 25
